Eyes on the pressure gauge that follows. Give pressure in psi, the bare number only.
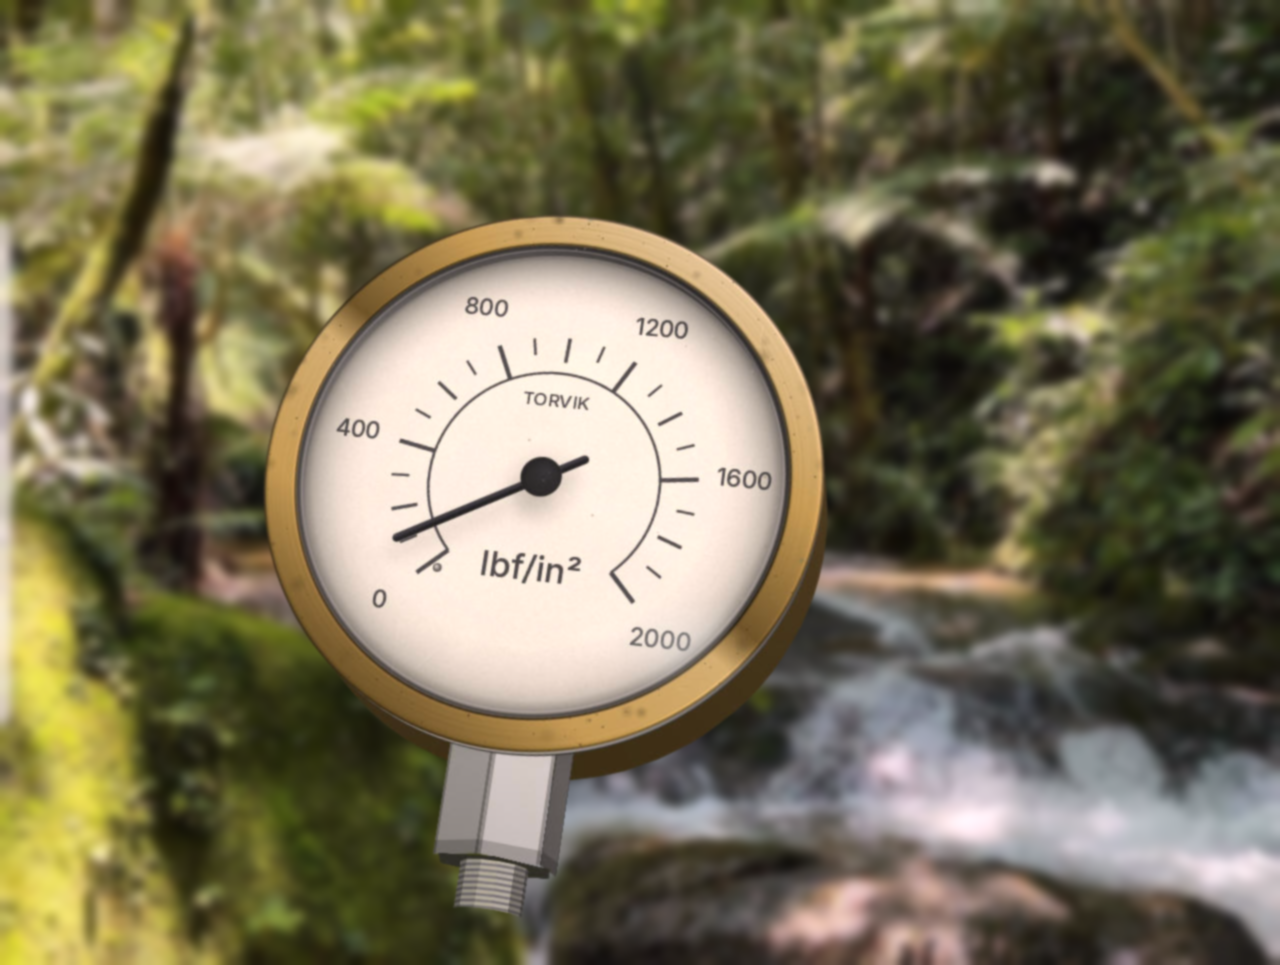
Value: 100
